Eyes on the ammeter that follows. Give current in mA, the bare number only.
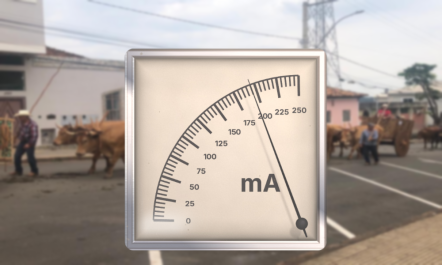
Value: 195
